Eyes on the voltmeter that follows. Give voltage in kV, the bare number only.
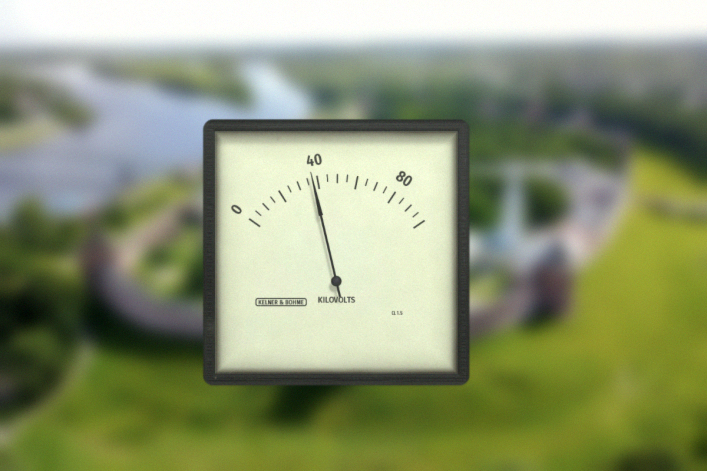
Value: 37.5
